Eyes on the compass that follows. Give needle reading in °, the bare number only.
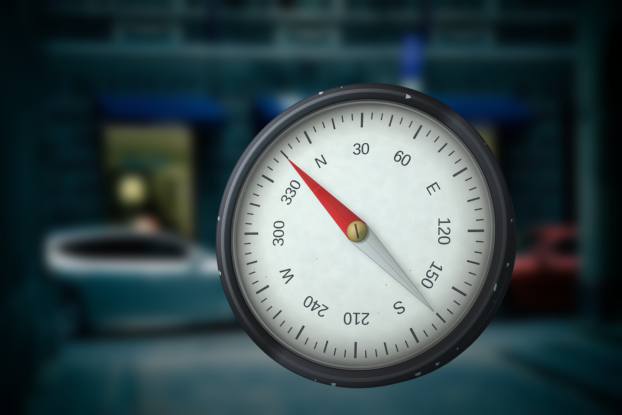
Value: 345
